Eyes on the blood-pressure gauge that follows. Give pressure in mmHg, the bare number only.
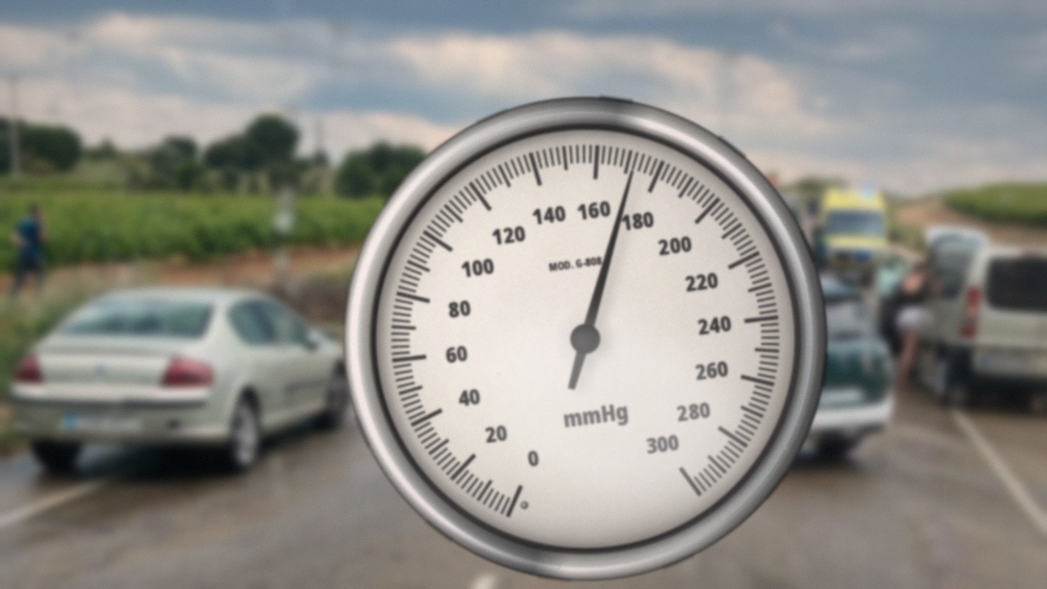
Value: 172
